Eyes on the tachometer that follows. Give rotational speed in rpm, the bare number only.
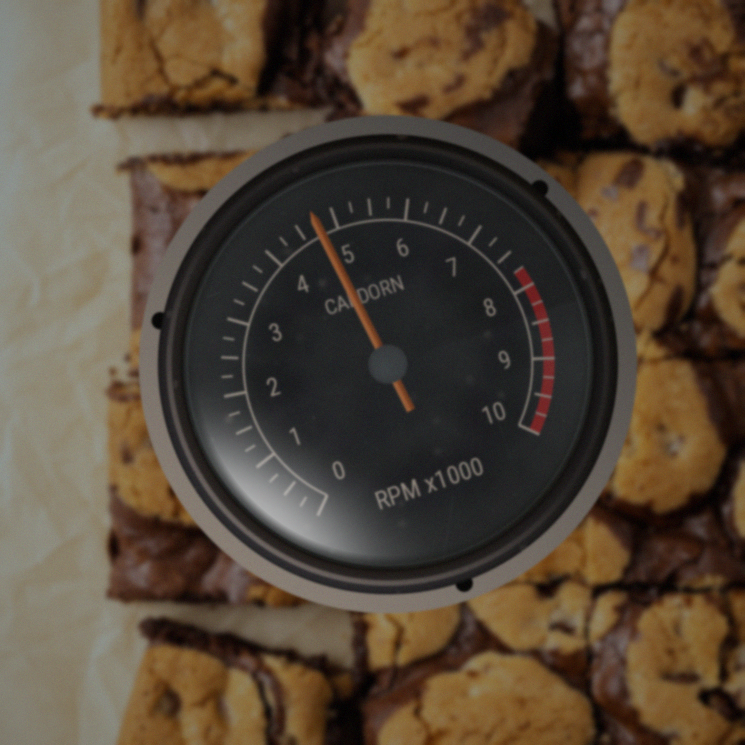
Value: 4750
